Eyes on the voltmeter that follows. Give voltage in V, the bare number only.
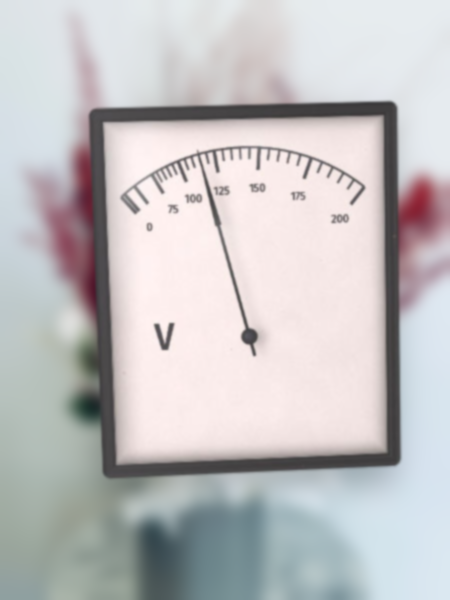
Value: 115
